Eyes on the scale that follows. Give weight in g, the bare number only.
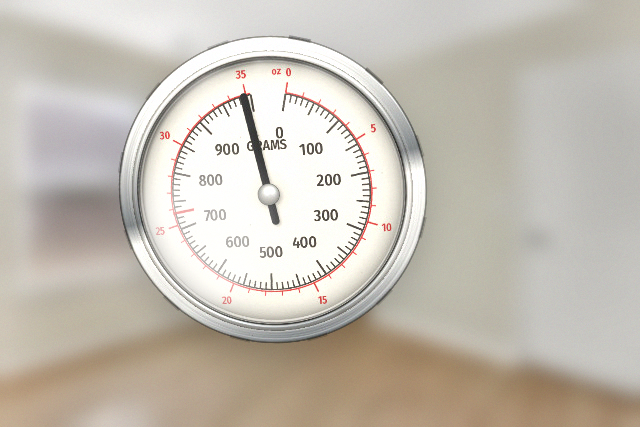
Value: 990
